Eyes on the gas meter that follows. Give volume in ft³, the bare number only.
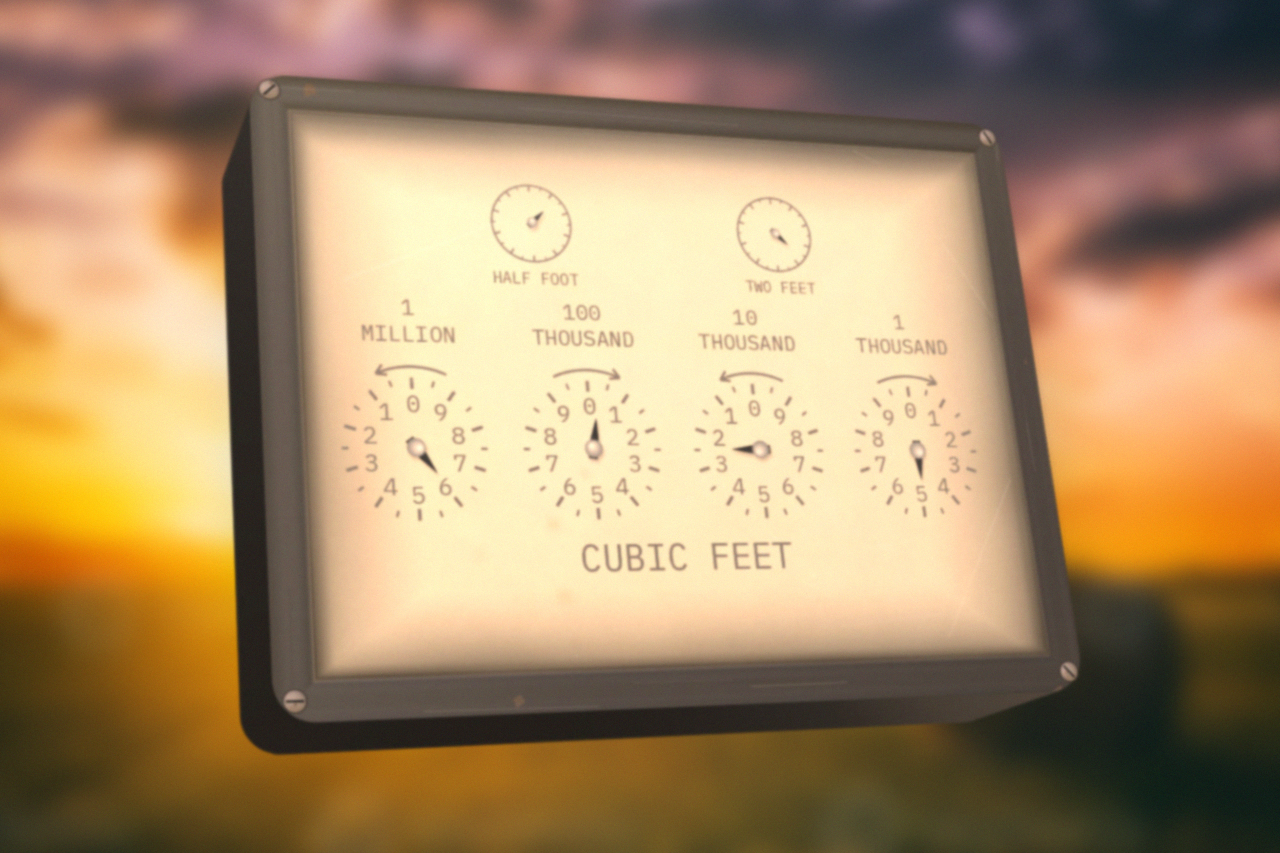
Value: 602500
